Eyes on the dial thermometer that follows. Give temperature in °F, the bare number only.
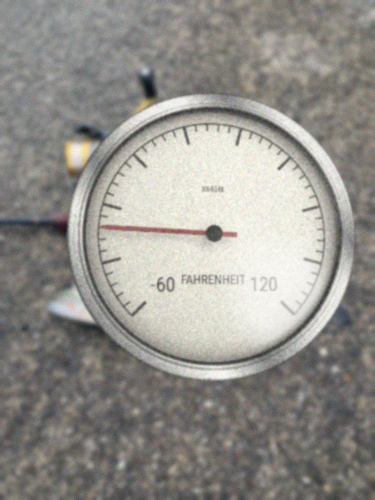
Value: -28
